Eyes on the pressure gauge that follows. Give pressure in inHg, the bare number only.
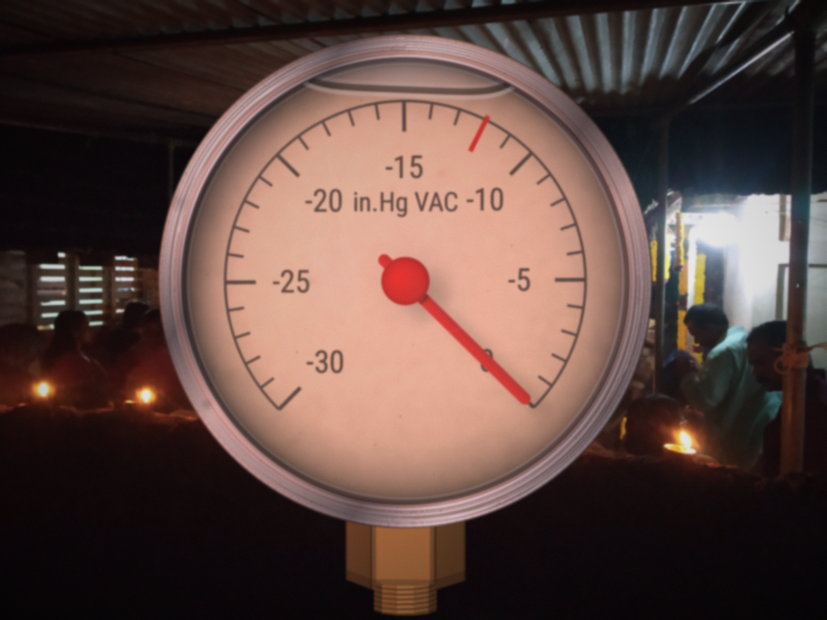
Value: 0
